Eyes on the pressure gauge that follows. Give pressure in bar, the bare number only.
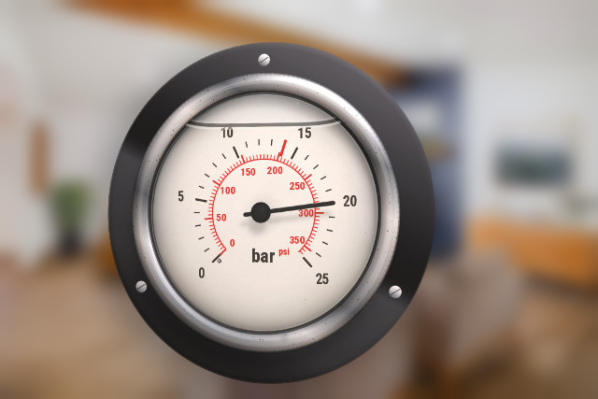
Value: 20
